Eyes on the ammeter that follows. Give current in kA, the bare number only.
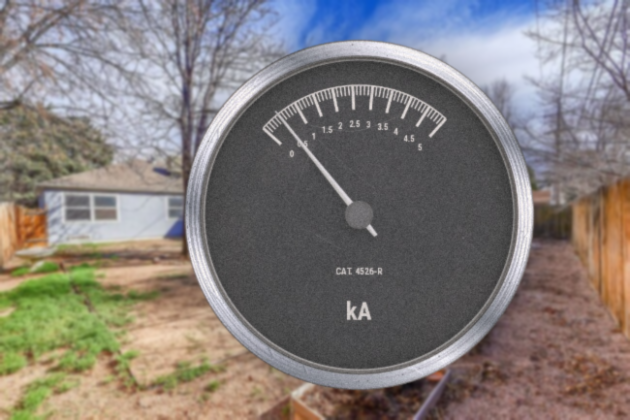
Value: 0.5
